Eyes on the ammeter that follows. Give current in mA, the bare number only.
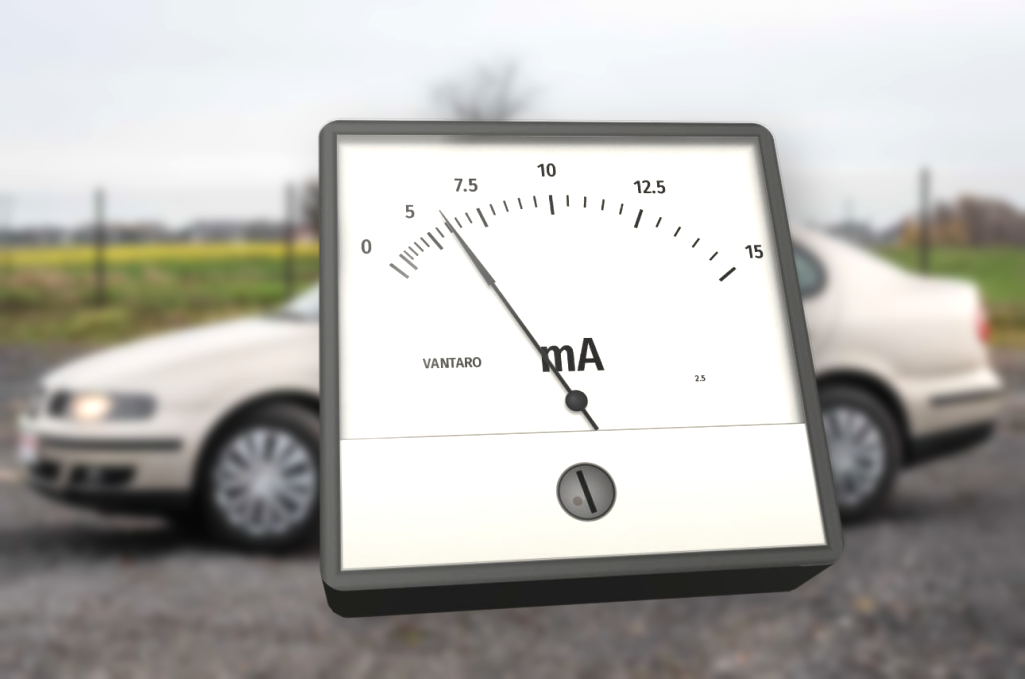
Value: 6
